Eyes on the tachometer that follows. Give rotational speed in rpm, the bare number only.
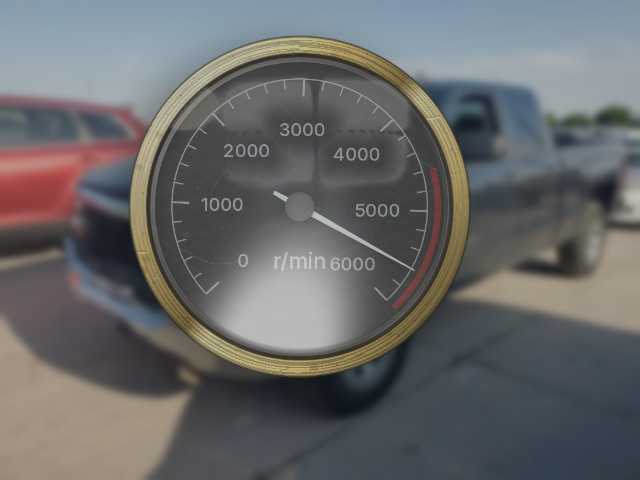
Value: 5600
